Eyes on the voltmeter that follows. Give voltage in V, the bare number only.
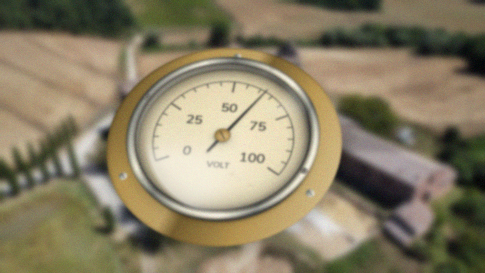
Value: 62.5
